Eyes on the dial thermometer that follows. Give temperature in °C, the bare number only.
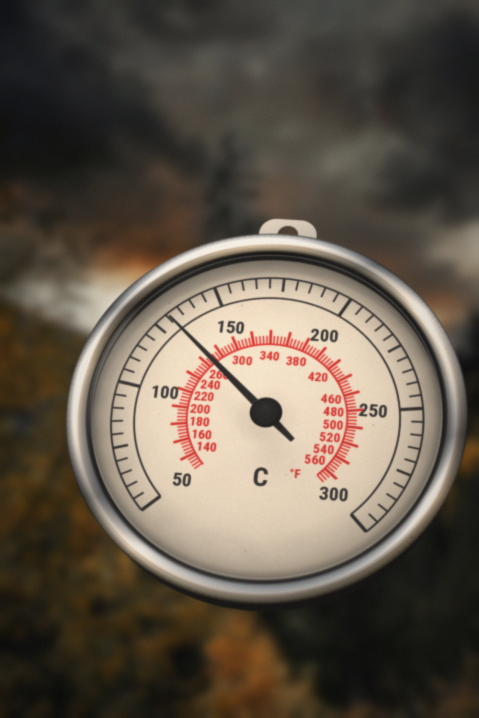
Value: 130
